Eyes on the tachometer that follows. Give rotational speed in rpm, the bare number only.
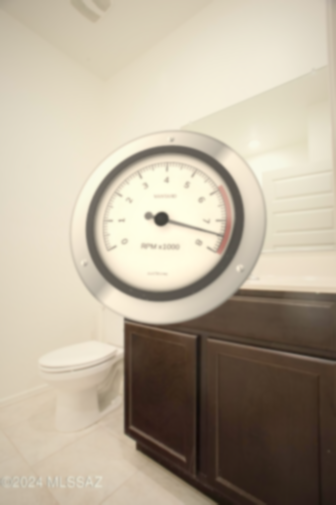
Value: 7500
